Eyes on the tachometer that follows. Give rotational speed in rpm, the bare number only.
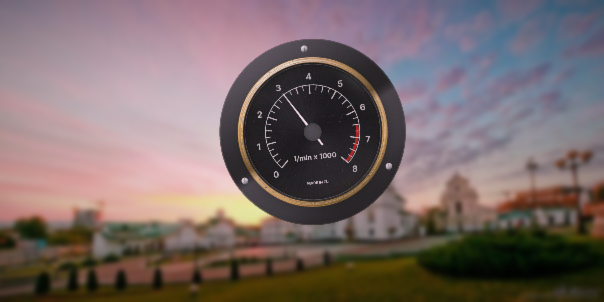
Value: 3000
